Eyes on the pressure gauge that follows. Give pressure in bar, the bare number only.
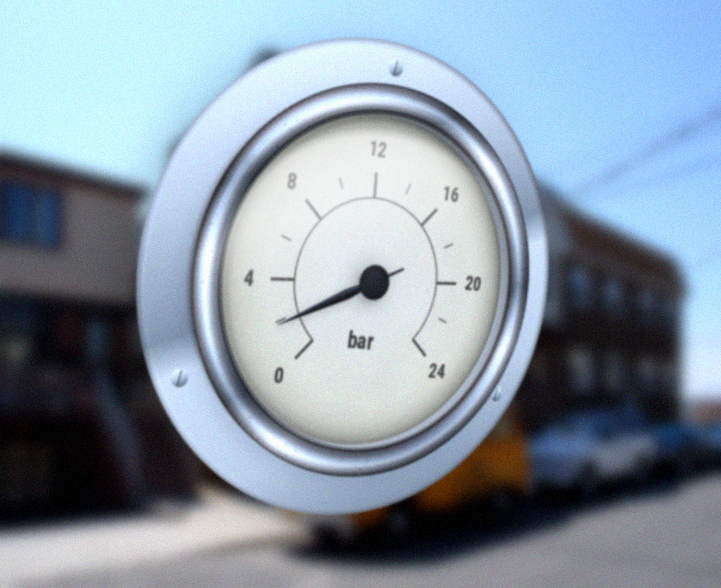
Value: 2
